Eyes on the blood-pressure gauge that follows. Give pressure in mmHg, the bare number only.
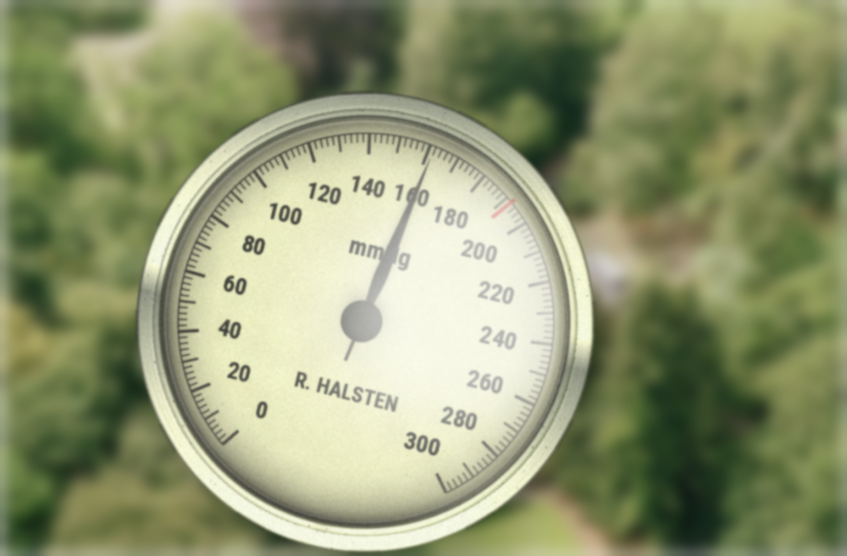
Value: 162
